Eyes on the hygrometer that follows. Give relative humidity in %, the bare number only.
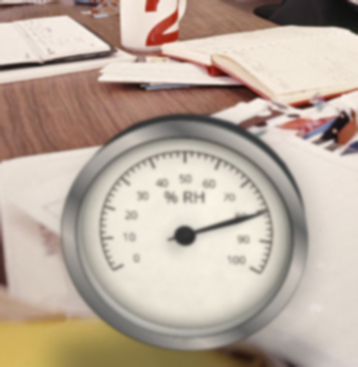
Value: 80
